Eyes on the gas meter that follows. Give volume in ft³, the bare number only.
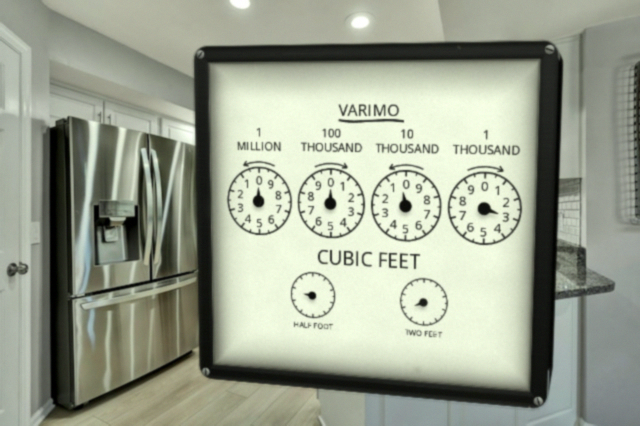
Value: 300
